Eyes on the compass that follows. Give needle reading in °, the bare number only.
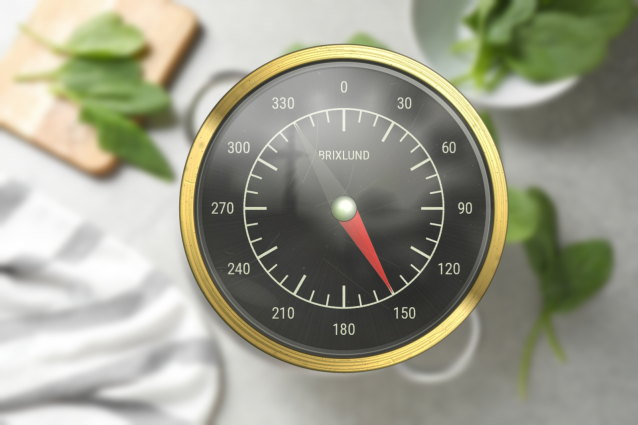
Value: 150
